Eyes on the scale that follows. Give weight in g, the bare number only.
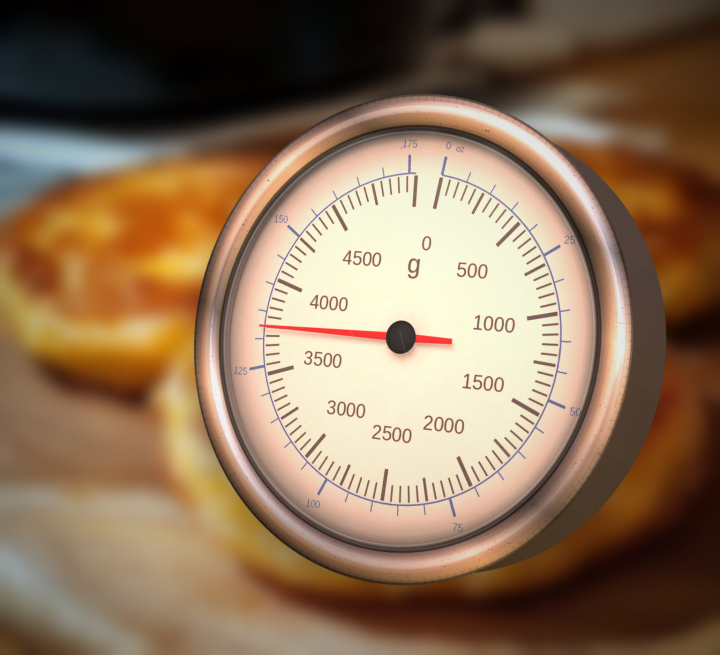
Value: 3750
